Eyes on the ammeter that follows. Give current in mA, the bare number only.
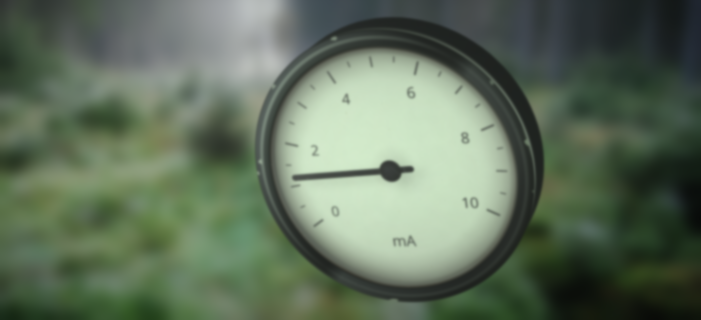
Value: 1.25
